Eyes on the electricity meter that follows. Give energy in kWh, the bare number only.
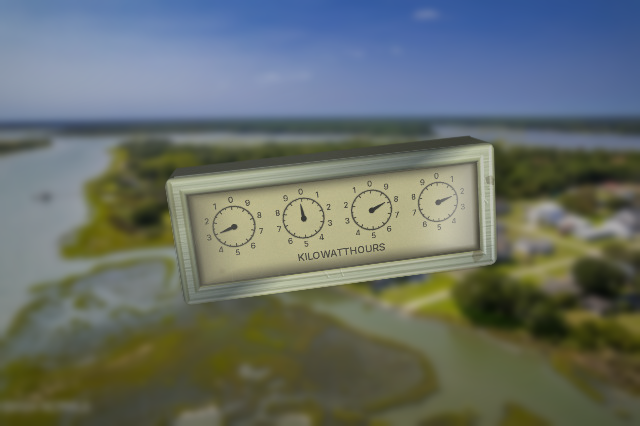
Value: 2982
